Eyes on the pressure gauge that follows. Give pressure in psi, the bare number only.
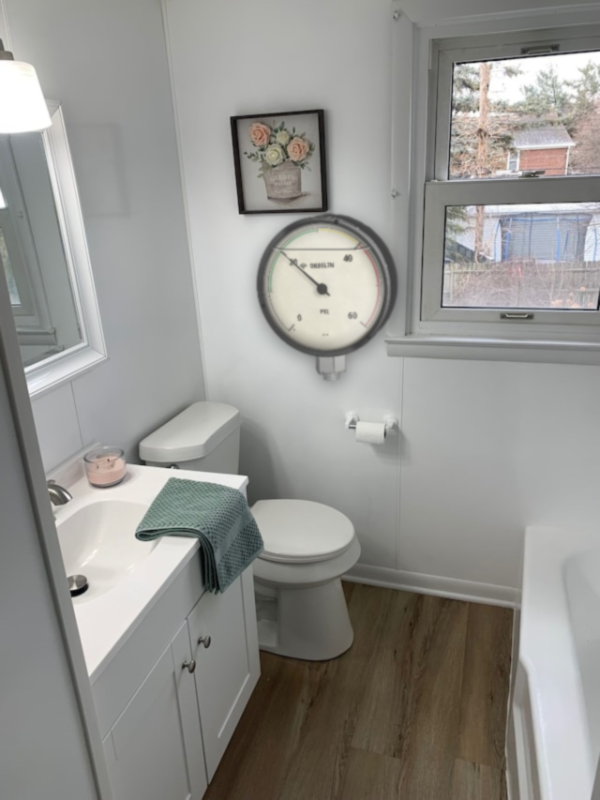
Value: 20
